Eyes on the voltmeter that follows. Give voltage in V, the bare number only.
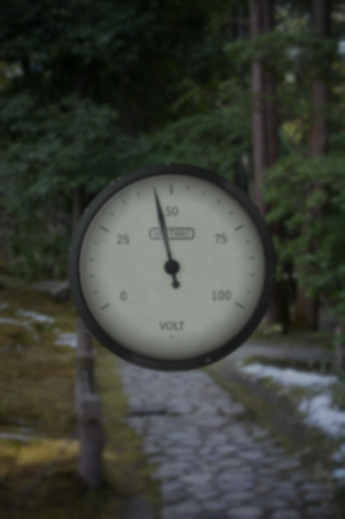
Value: 45
